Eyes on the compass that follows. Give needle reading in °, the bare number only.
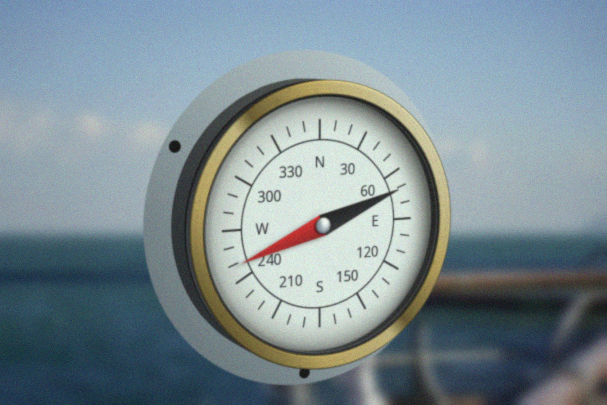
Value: 250
